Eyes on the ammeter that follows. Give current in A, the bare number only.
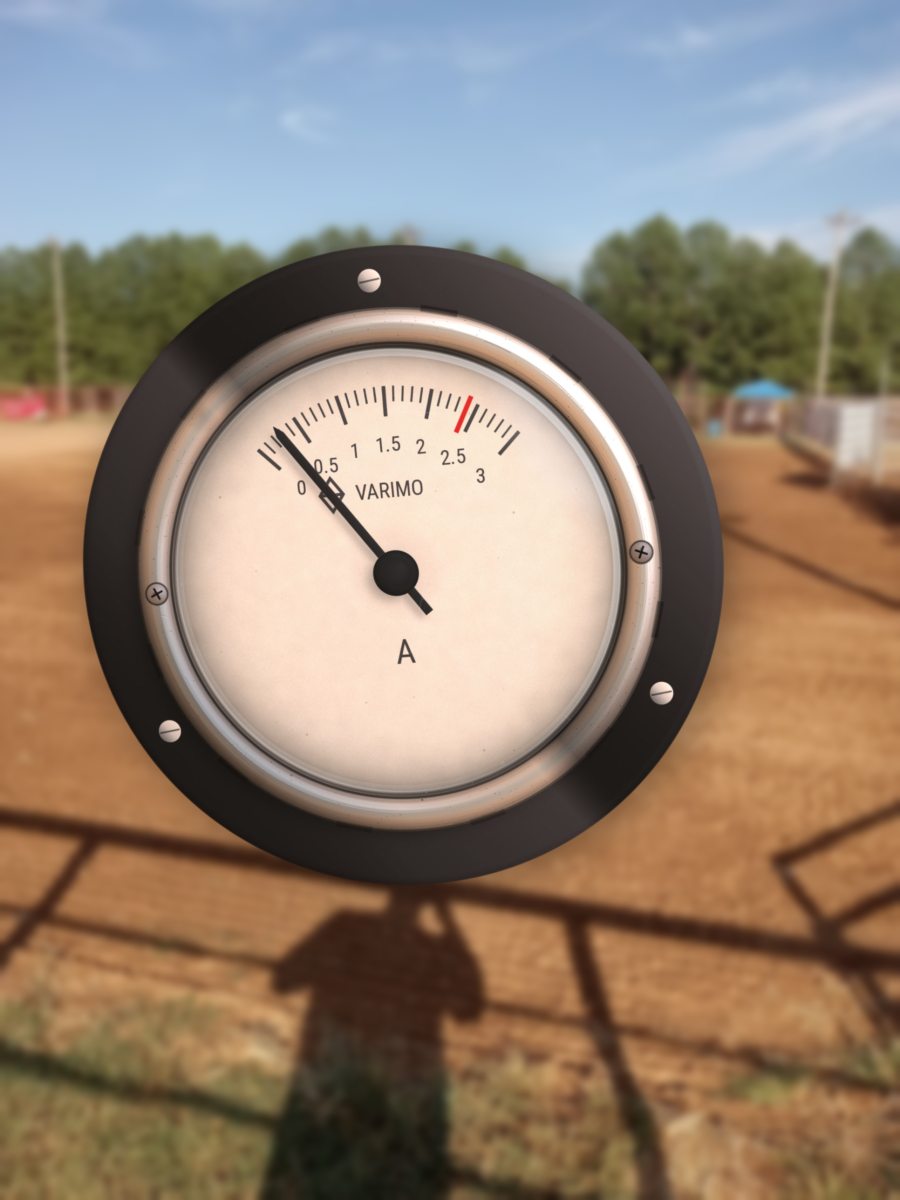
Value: 0.3
